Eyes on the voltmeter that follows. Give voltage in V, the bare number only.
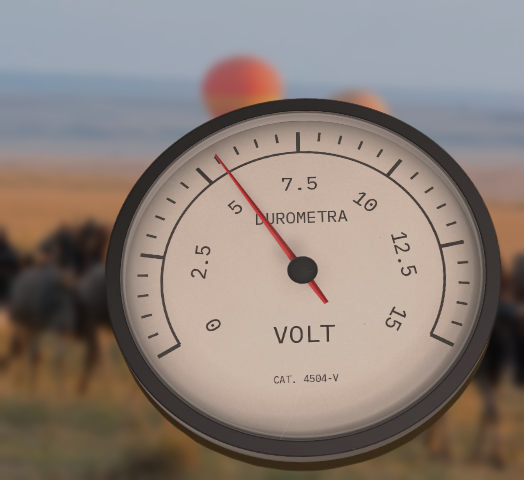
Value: 5.5
